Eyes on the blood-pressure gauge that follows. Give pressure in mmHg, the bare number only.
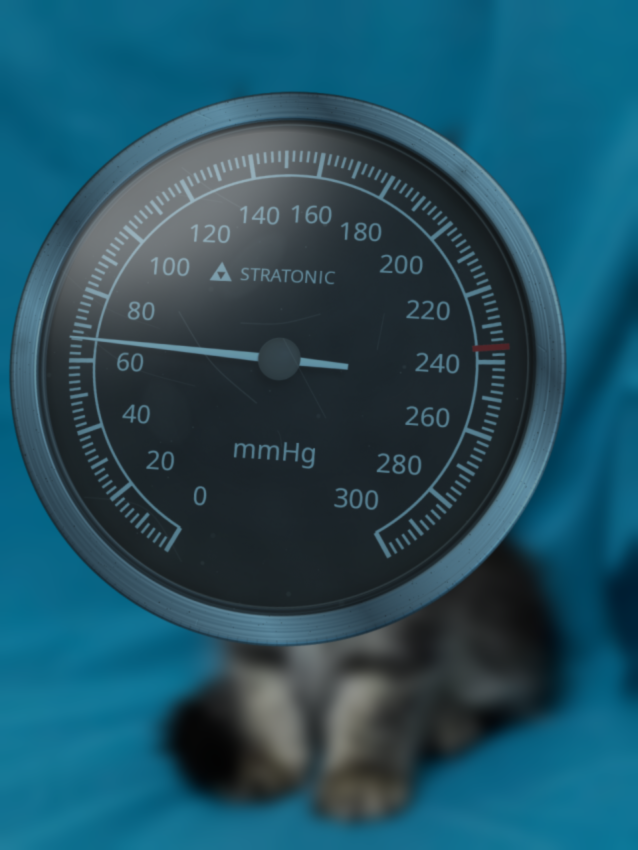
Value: 66
